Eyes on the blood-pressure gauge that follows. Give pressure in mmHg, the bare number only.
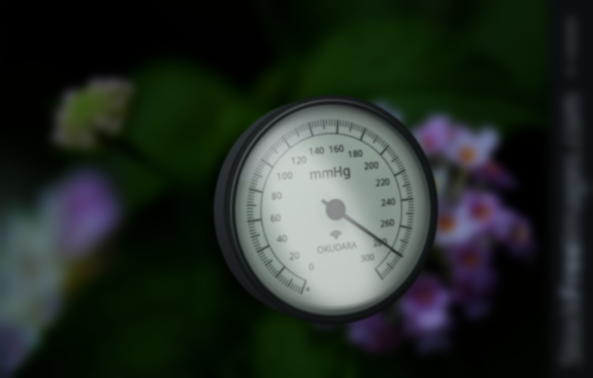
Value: 280
